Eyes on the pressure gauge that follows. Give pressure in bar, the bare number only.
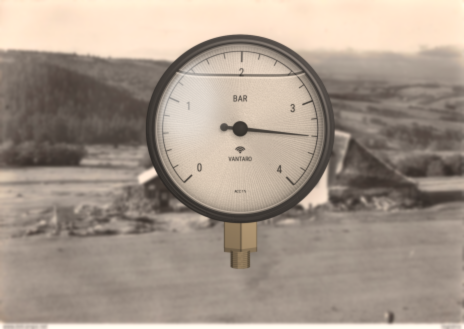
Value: 3.4
